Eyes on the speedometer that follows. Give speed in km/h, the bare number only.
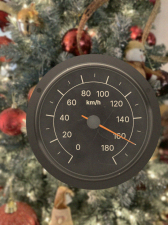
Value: 160
